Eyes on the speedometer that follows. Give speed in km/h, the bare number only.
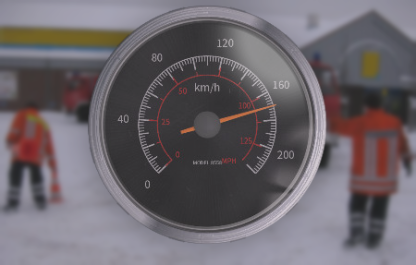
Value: 170
